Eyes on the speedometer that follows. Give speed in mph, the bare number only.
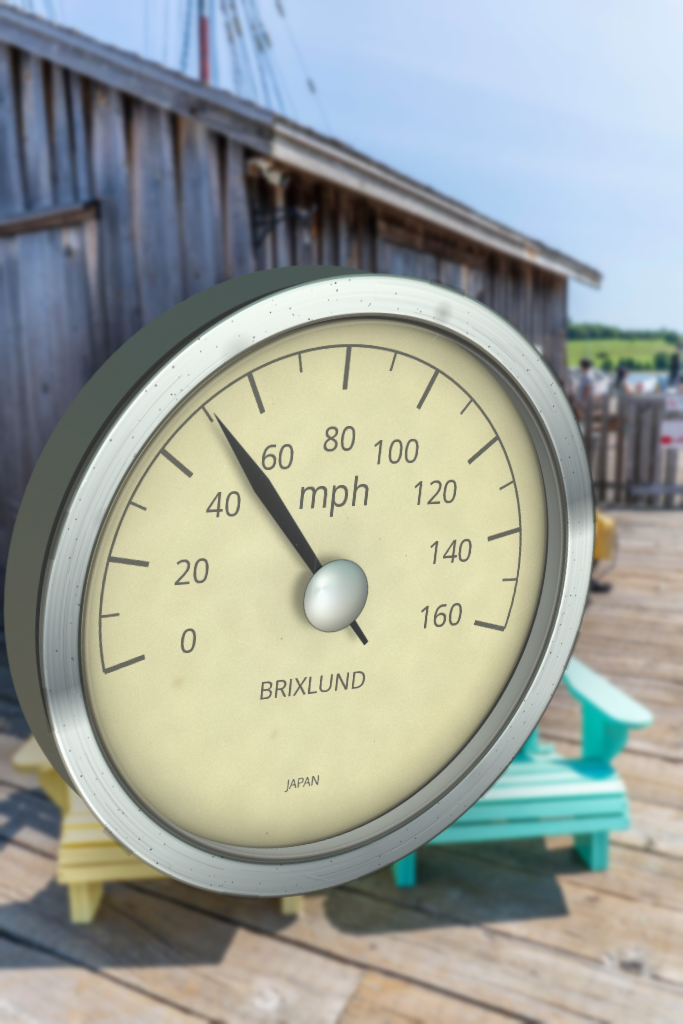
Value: 50
